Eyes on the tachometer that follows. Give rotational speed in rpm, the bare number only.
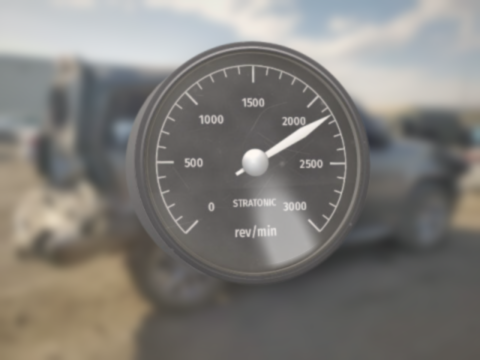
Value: 2150
